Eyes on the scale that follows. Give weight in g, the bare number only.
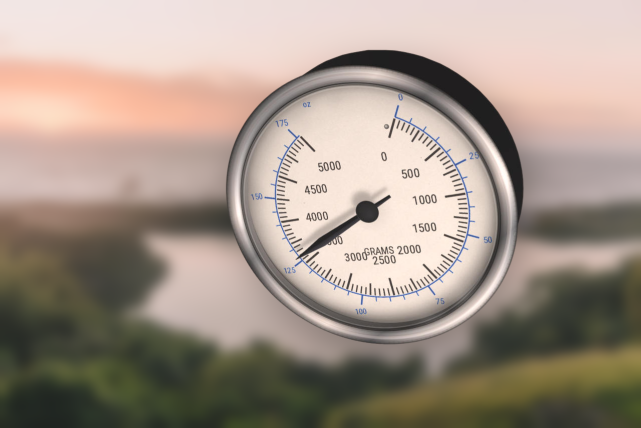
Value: 3600
